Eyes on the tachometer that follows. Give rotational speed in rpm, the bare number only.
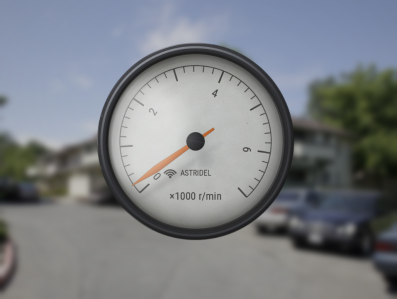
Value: 200
